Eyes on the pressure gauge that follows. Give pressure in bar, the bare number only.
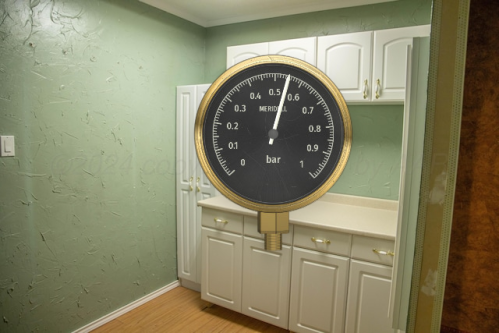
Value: 0.55
